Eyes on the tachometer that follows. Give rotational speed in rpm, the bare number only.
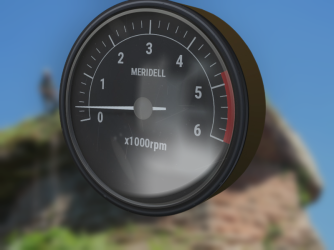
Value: 300
